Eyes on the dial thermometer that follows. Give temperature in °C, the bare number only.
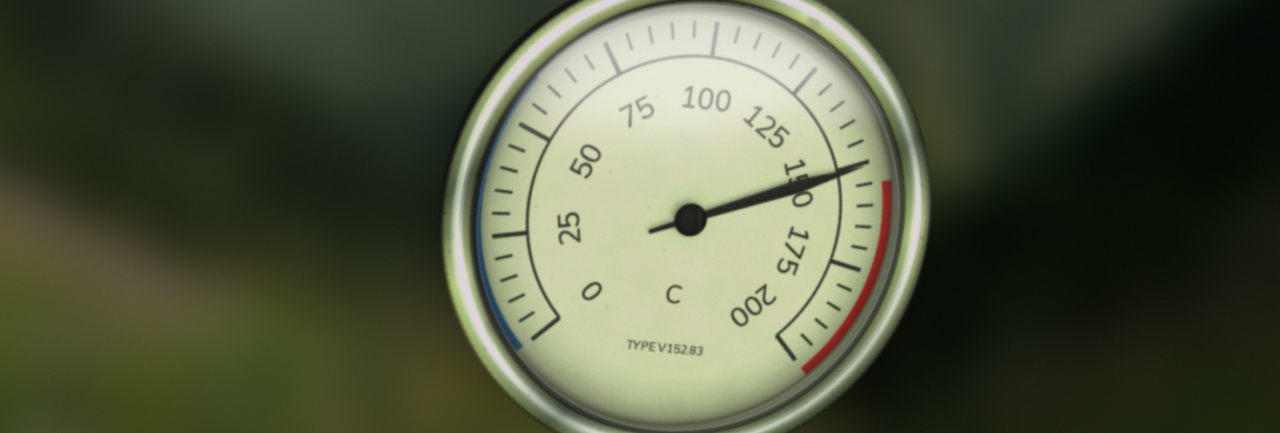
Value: 150
